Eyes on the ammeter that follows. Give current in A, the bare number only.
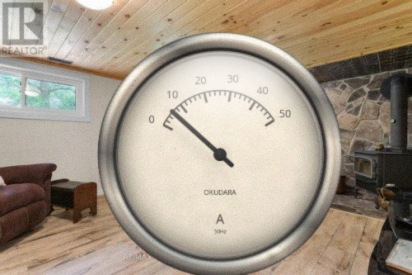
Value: 6
